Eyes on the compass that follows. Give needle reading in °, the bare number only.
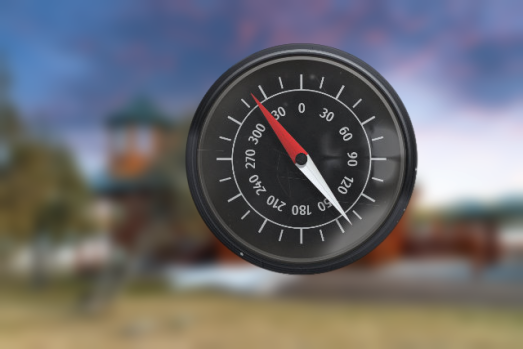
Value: 322.5
